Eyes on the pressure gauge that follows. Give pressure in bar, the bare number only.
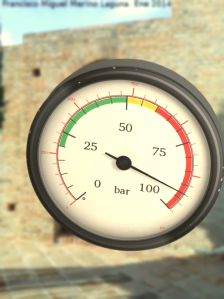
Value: 92.5
